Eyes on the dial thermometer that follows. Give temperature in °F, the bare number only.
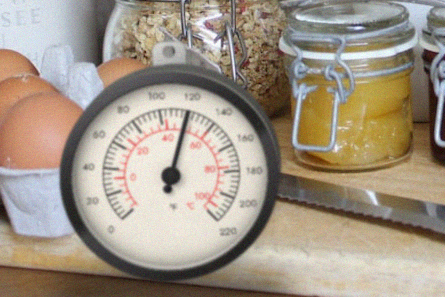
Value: 120
